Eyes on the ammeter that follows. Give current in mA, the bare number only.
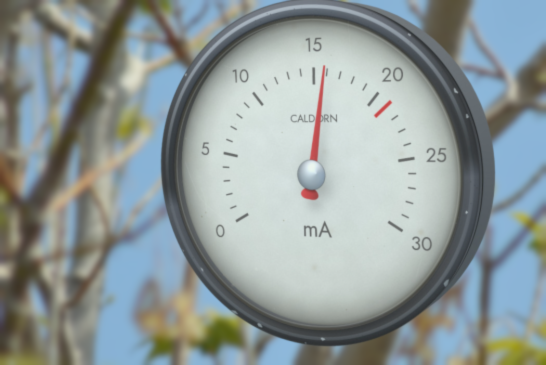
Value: 16
